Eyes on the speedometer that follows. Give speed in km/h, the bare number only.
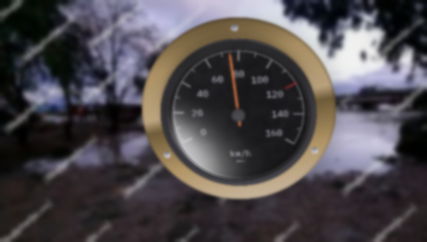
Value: 75
